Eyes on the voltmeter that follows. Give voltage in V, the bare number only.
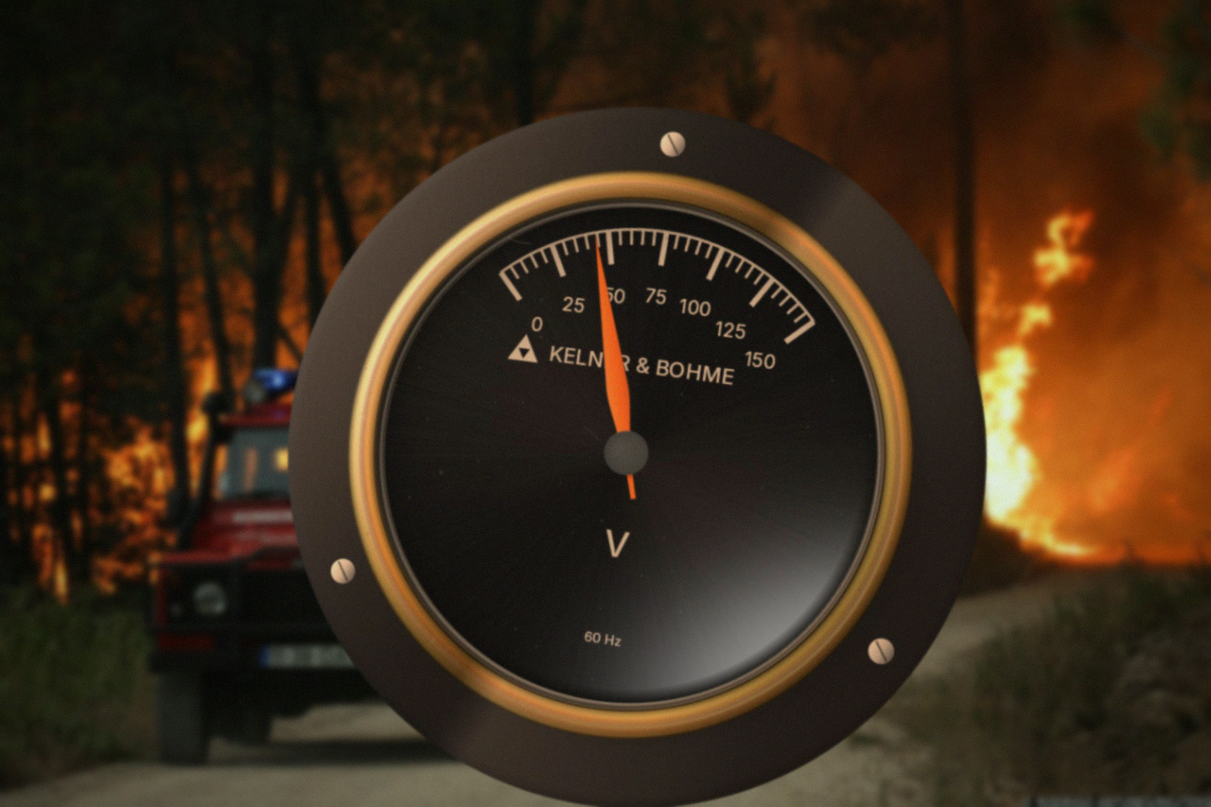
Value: 45
